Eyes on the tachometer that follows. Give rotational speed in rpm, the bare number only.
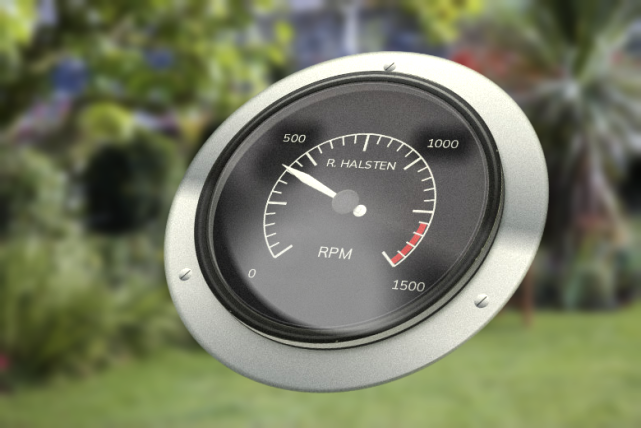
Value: 400
